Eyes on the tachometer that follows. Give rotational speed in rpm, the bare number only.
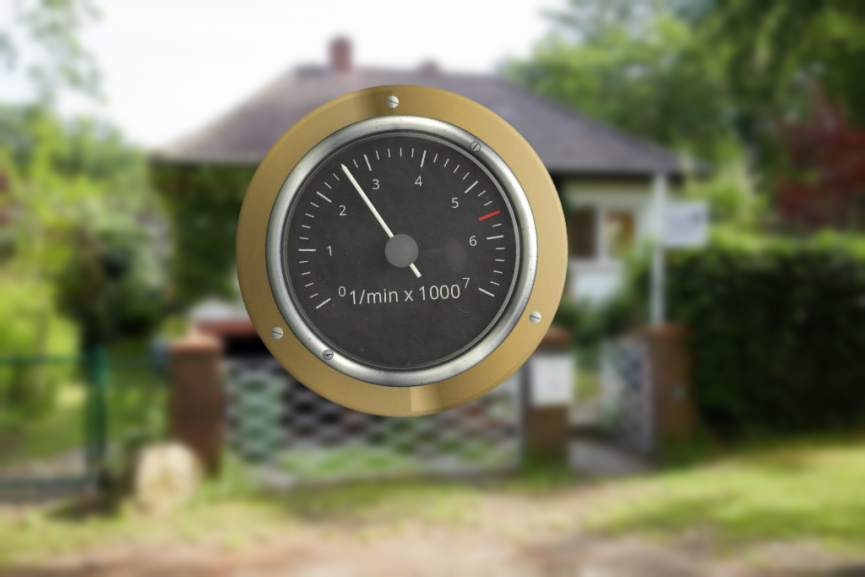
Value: 2600
